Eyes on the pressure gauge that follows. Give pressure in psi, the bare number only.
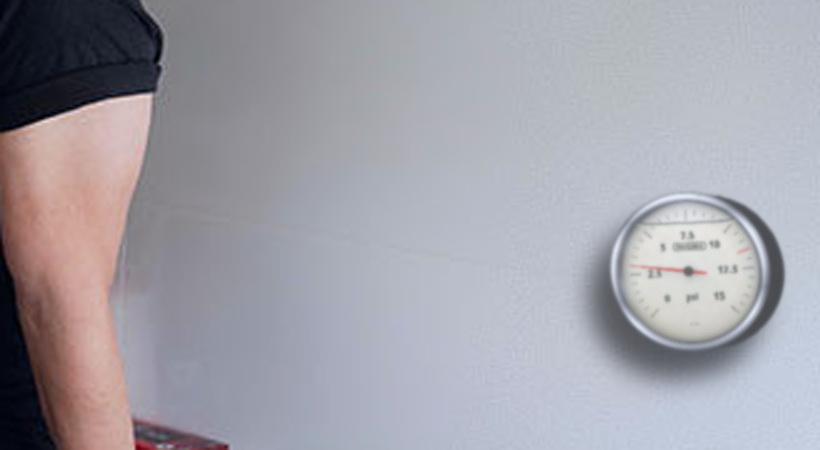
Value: 3
